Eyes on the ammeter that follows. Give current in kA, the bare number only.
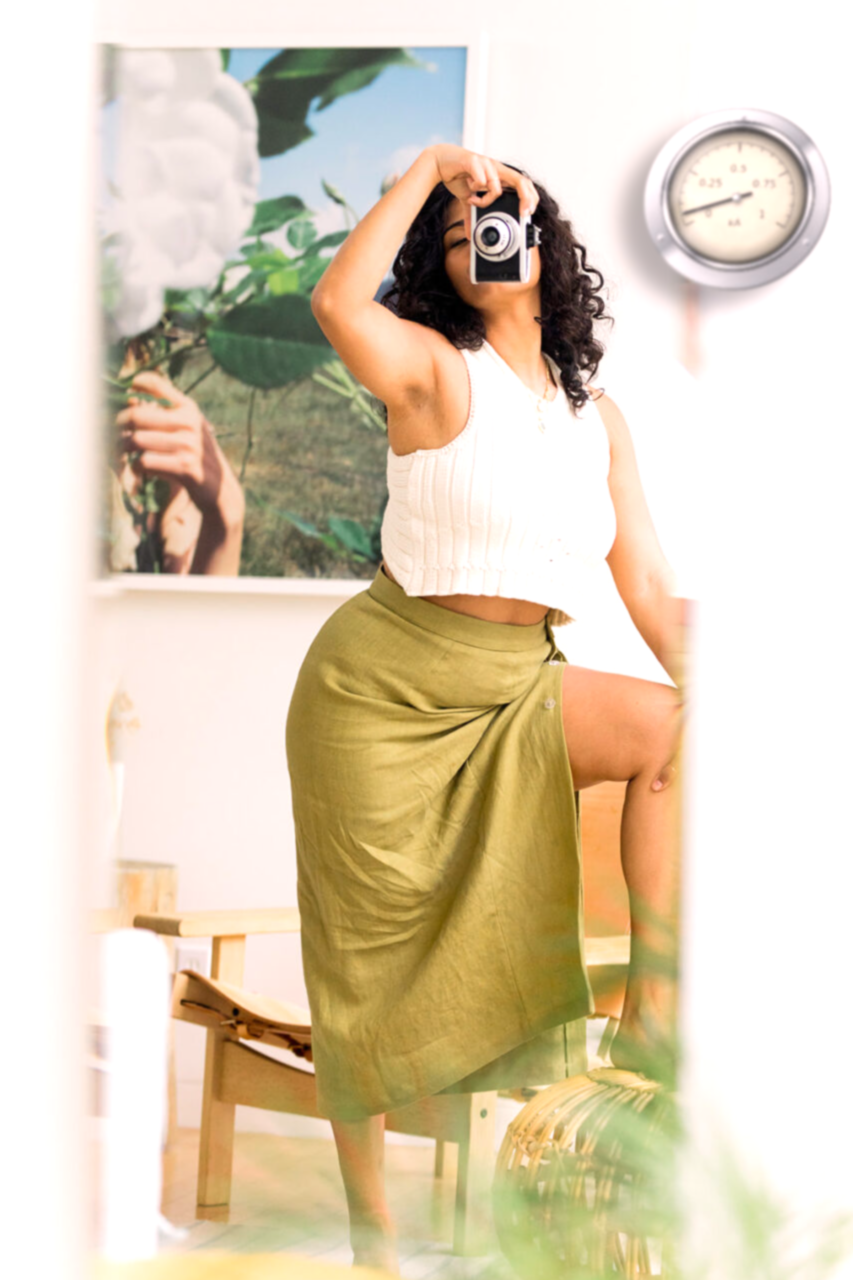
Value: 0.05
